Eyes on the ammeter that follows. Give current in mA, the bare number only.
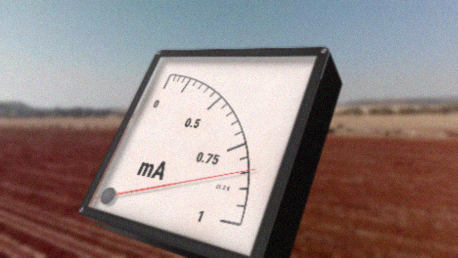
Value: 0.85
